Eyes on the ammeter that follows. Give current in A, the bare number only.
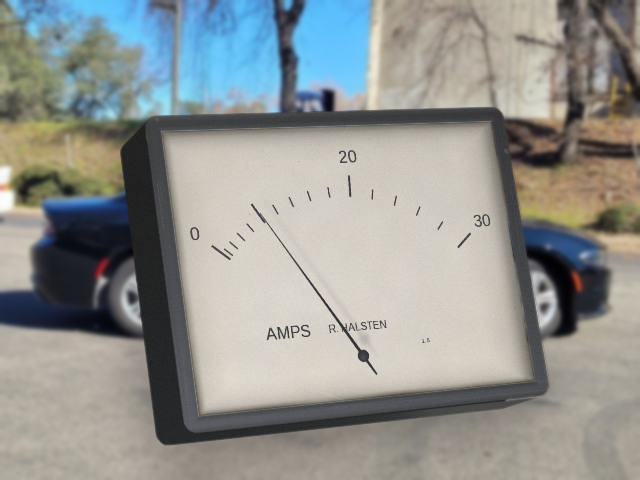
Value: 10
